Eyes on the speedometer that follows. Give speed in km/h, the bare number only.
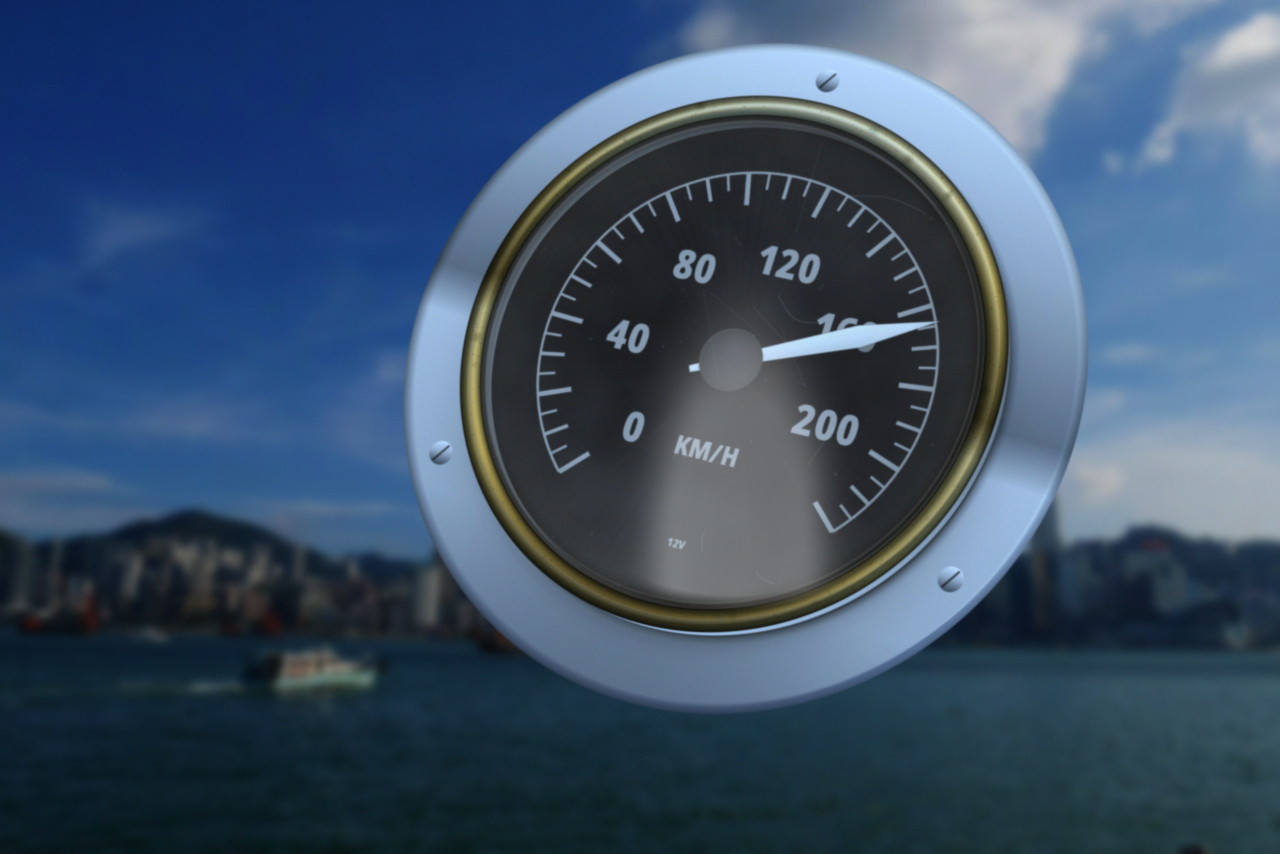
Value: 165
